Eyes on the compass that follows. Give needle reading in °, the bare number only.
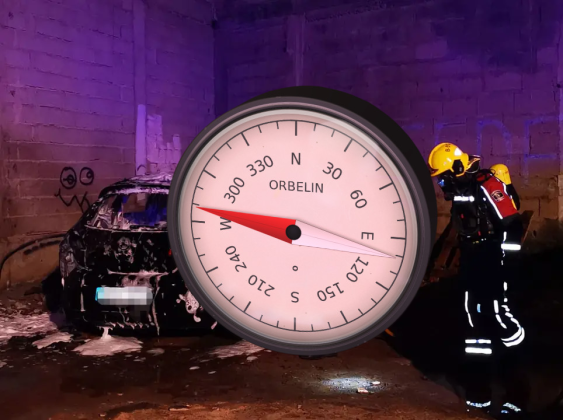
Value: 280
